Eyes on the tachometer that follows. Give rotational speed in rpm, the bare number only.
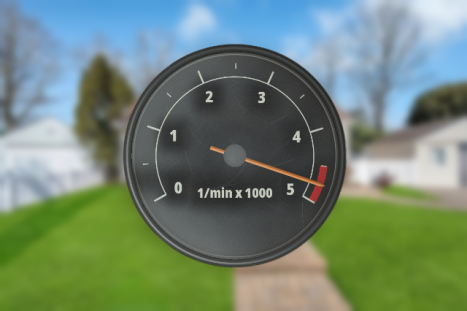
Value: 4750
